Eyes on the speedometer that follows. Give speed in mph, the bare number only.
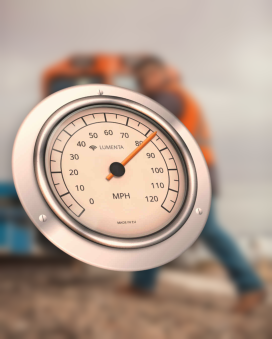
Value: 82.5
